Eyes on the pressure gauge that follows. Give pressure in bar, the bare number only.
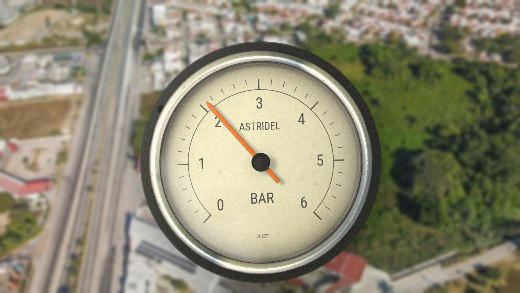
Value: 2.1
